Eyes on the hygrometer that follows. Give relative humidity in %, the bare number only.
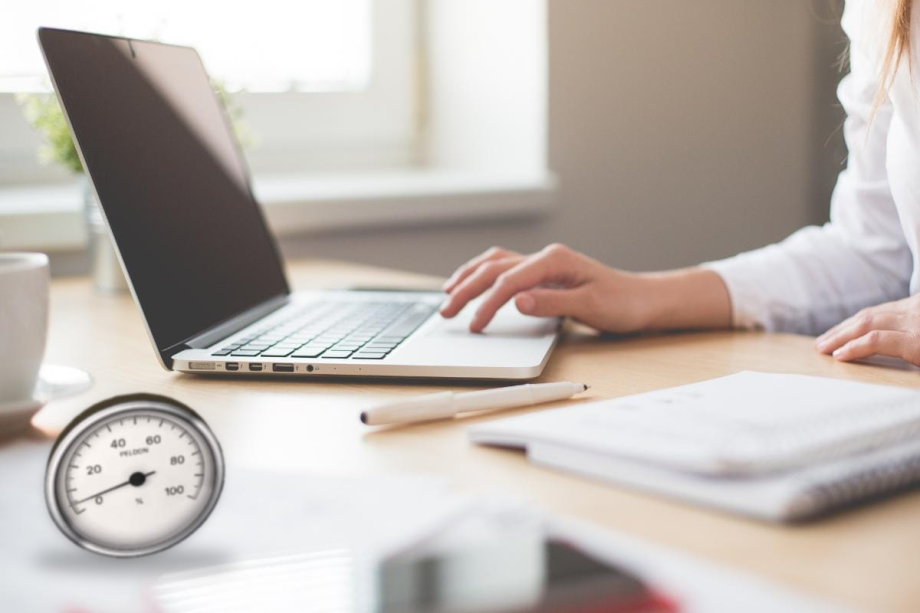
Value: 5
